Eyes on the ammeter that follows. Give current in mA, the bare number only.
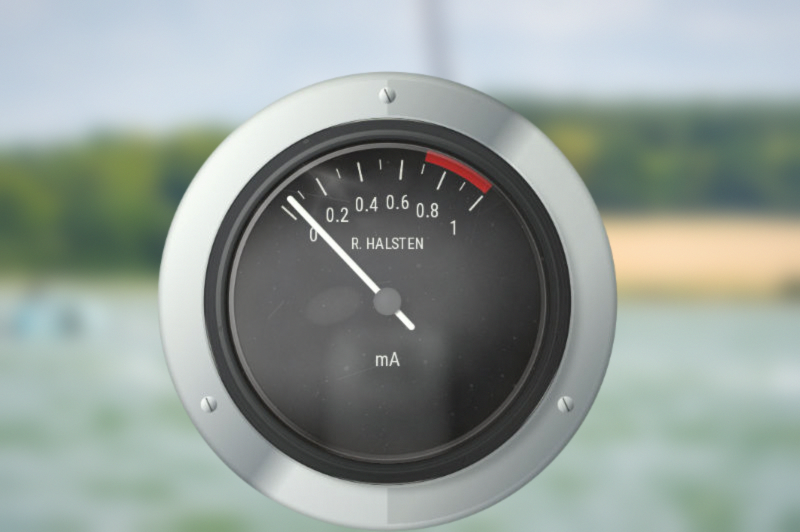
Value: 0.05
